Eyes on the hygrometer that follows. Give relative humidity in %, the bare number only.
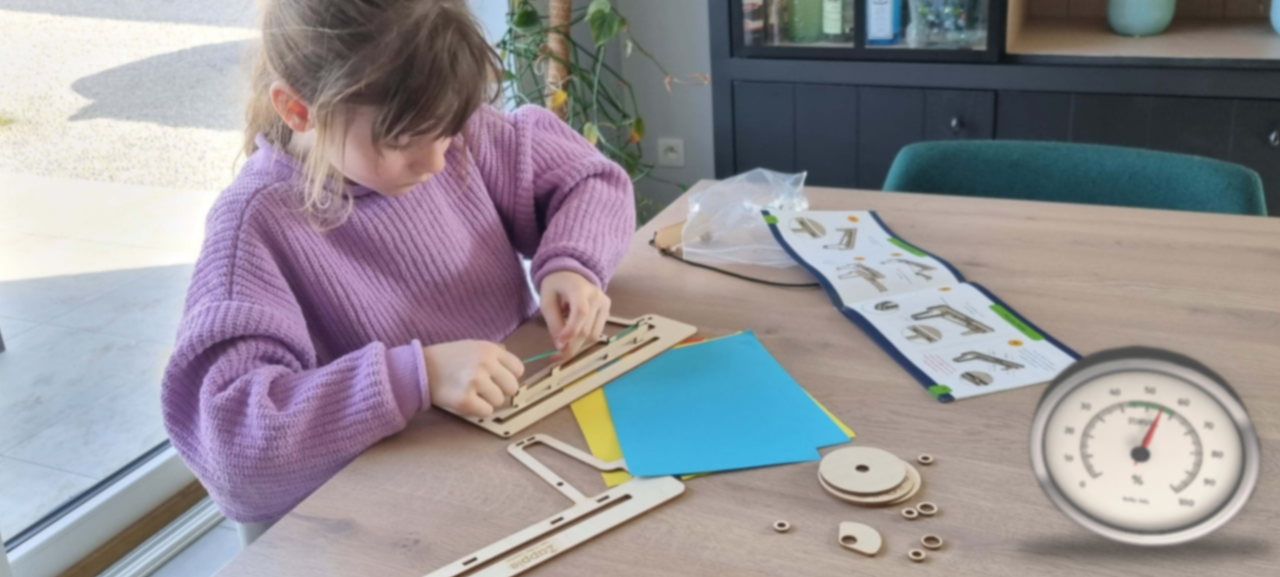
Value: 55
